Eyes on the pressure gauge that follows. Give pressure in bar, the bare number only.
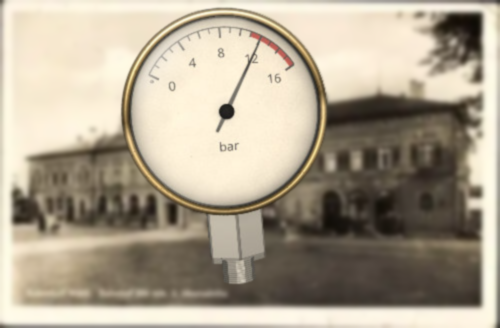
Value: 12
